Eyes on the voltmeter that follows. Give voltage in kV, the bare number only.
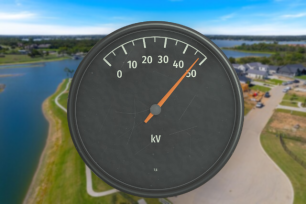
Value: 47.5
